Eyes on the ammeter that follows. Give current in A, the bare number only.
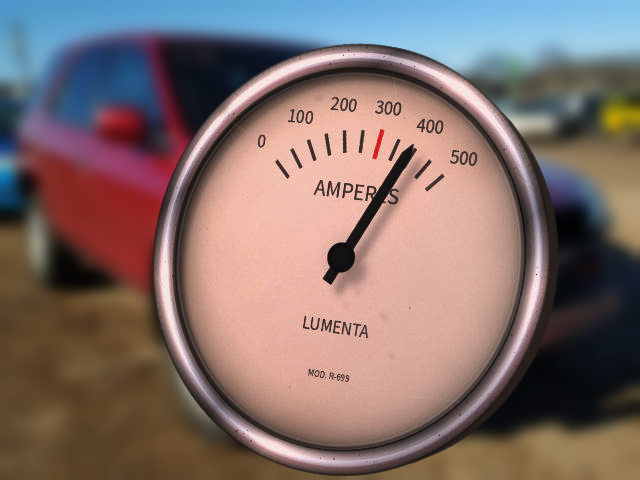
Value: 400
